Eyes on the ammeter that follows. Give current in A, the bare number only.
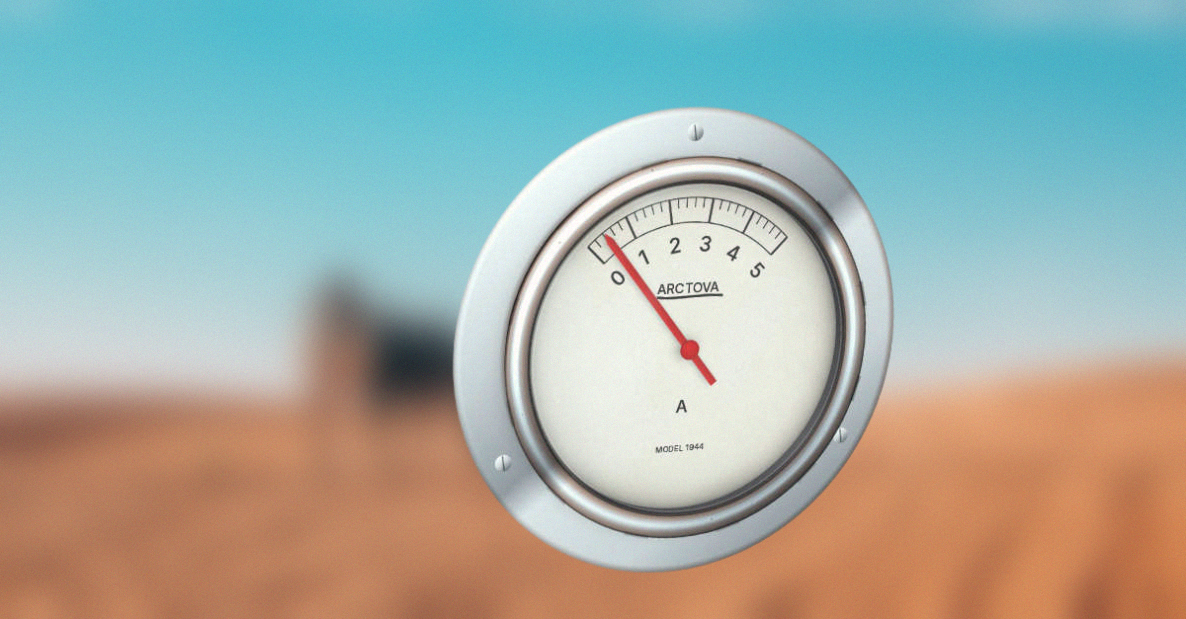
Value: 0.4
